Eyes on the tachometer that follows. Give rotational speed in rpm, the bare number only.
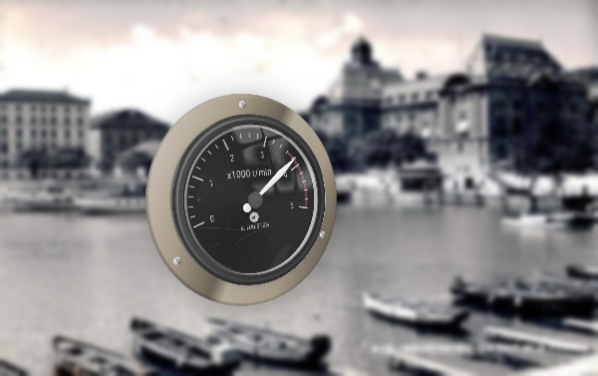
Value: 3800
